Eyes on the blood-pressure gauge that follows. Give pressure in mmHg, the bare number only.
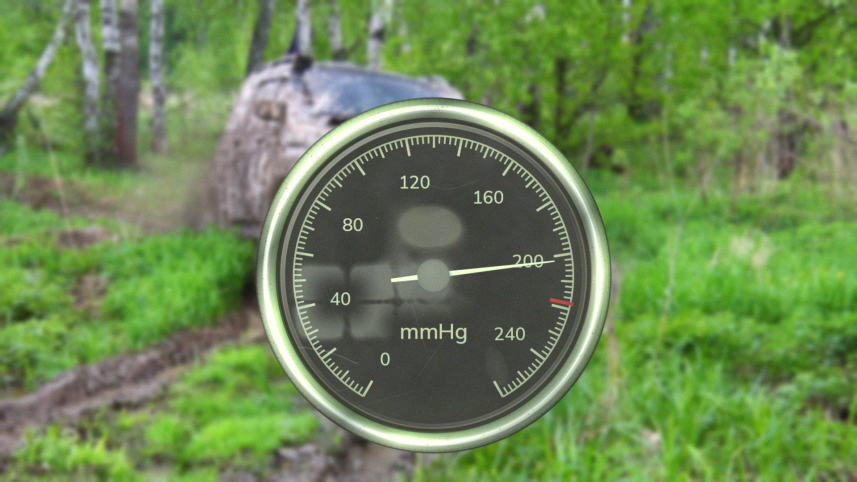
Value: 202
